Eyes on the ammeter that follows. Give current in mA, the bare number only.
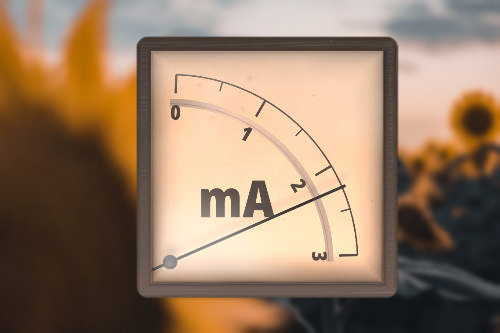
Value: 2.25
